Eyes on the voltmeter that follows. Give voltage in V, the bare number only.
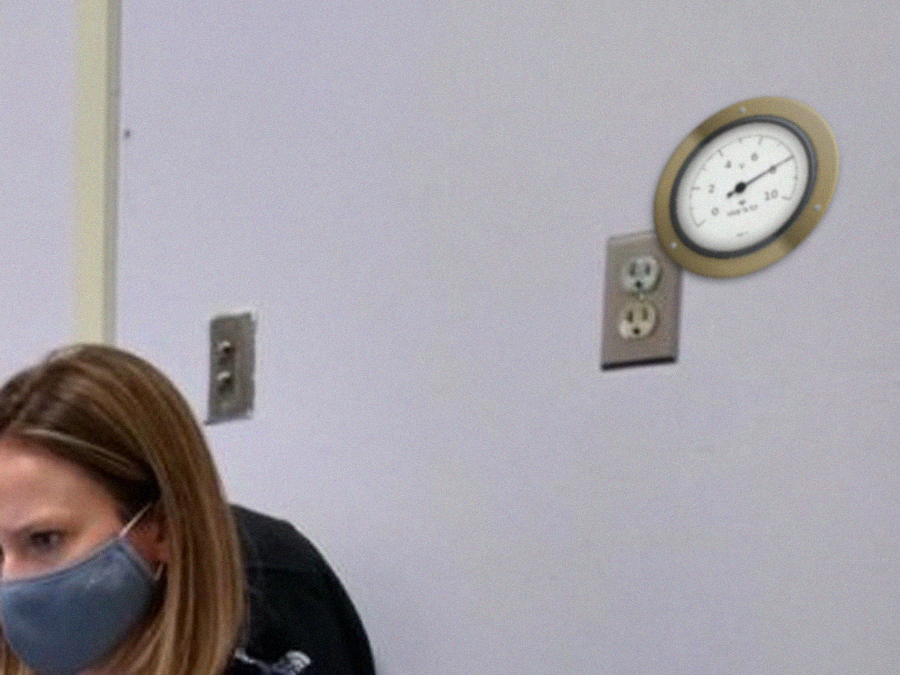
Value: 8
